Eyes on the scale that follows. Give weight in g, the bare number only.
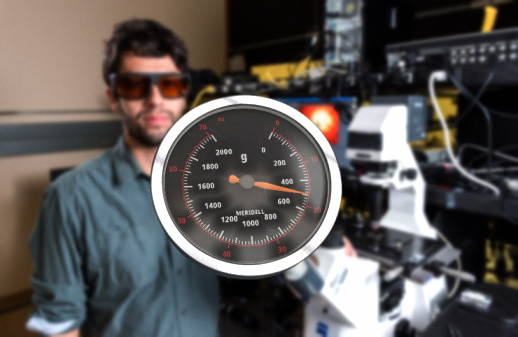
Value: 500
